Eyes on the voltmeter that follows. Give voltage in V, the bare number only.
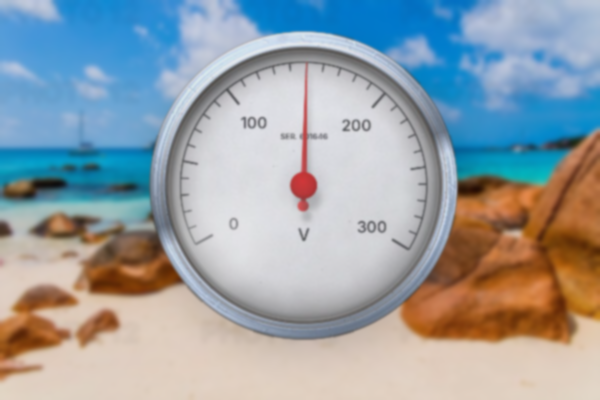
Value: 150
